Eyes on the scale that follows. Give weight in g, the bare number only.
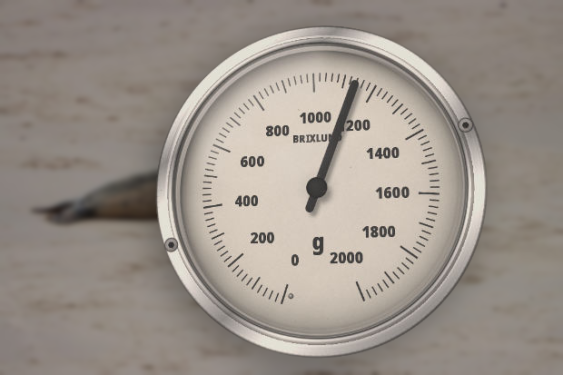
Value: 1140
